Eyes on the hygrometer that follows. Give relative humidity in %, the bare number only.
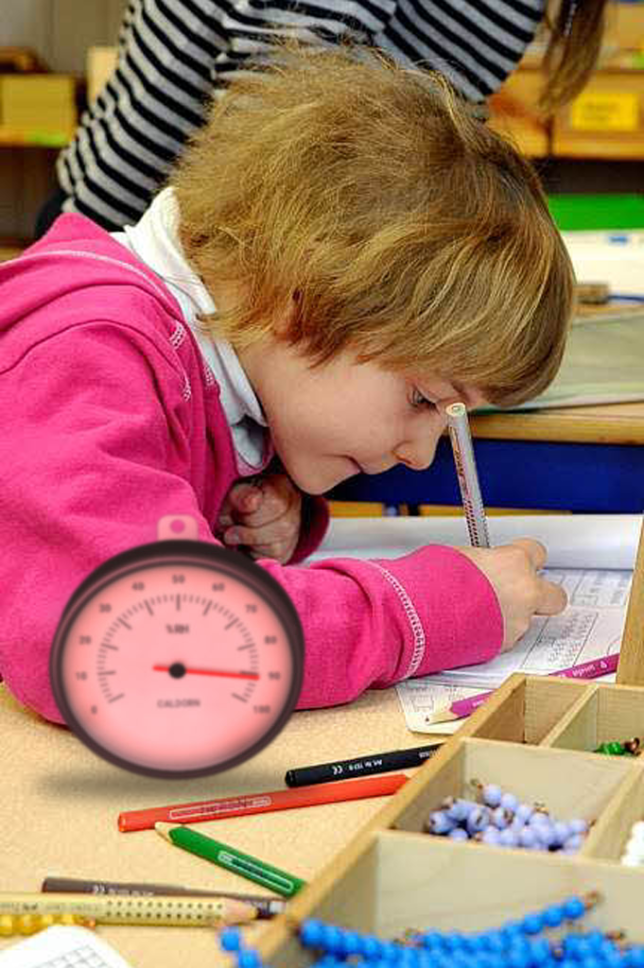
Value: 90
